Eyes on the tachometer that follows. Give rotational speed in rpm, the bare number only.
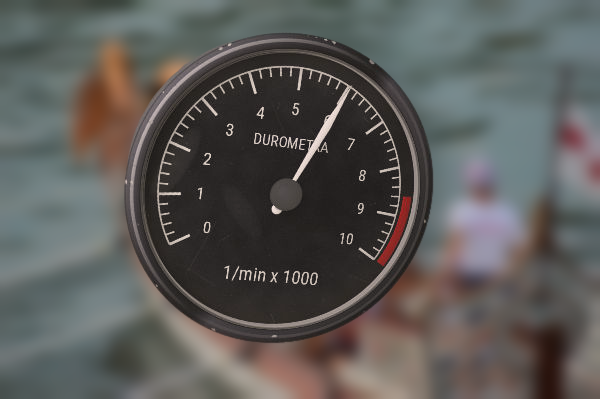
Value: 6000
